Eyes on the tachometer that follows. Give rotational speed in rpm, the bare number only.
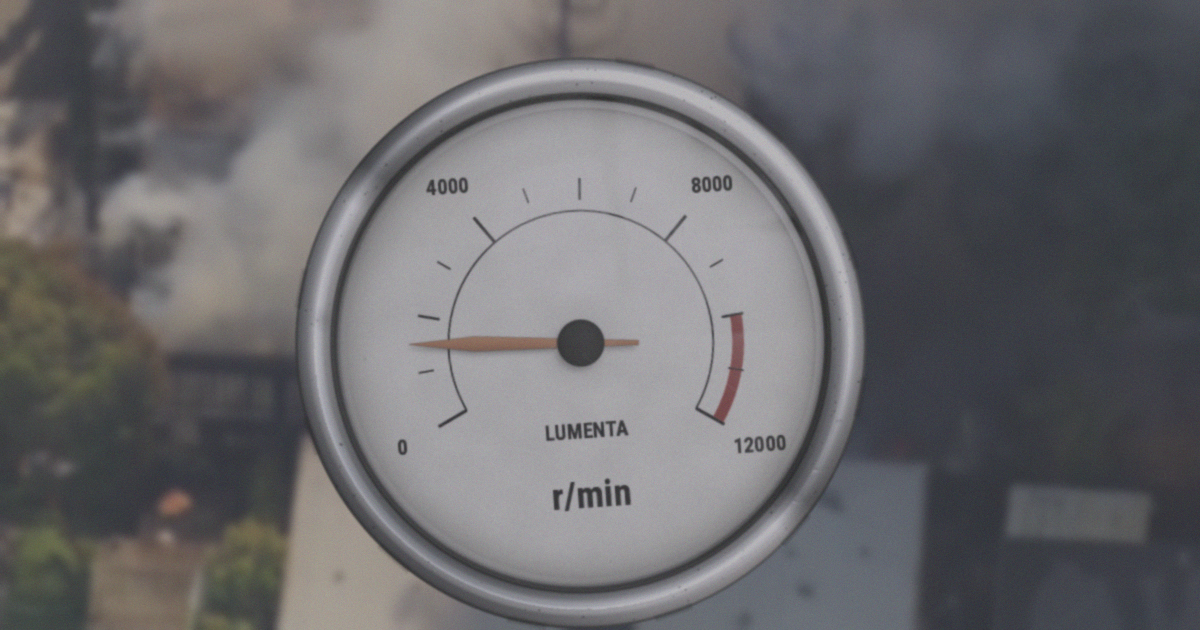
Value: 1500
